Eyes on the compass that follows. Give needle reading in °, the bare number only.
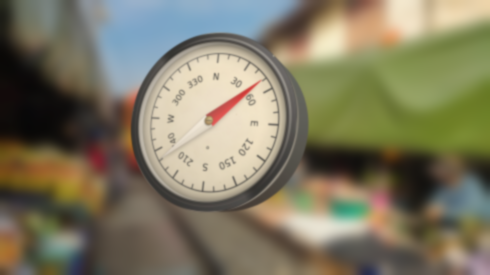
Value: 50
